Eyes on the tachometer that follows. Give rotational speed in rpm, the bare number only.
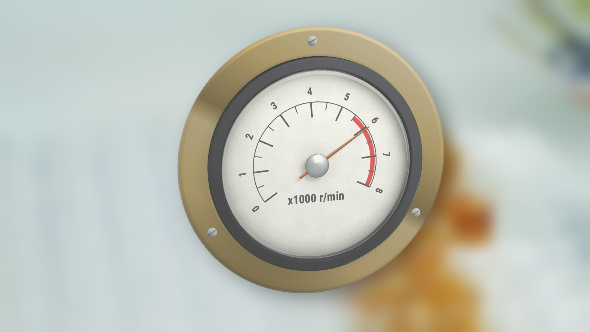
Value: 6000
